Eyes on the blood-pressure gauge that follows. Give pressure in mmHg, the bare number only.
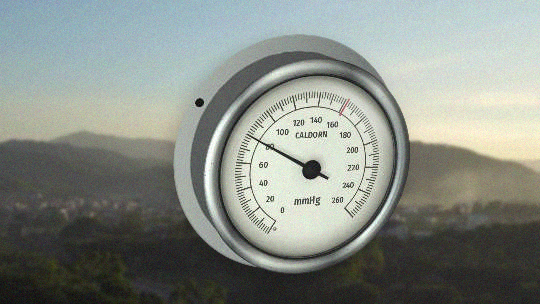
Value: 80
